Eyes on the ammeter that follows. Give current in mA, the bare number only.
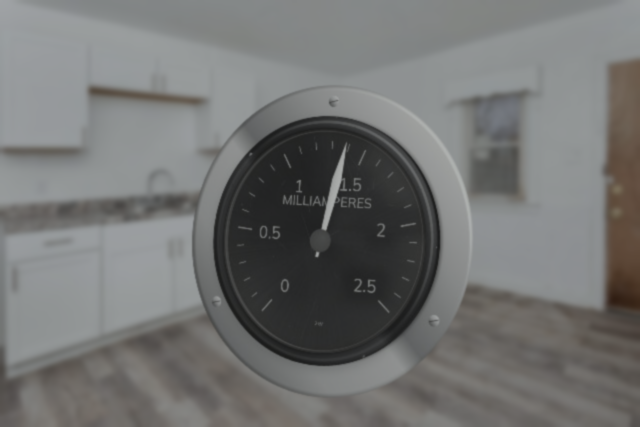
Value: 1.4
